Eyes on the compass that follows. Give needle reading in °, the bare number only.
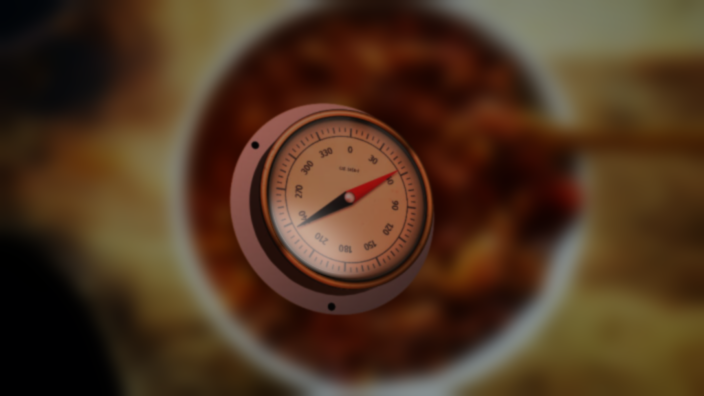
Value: 55
